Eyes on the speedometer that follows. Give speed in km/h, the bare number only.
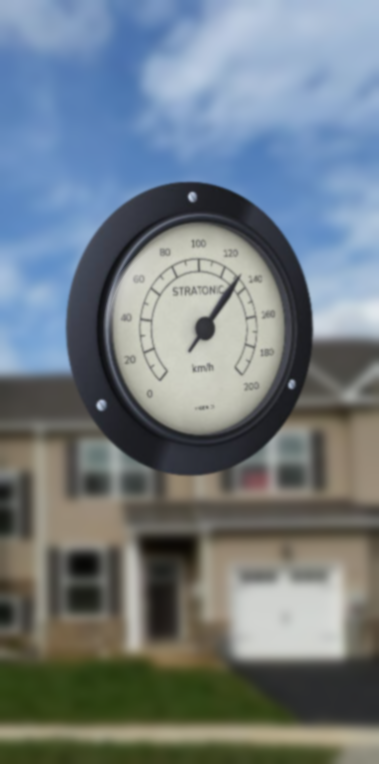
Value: 130
